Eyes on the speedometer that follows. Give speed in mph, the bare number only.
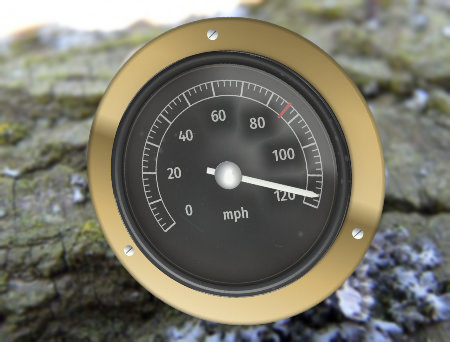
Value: 116
